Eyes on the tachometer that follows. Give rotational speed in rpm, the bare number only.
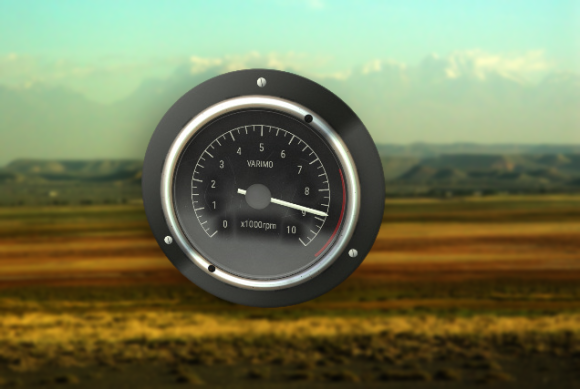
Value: 8750
